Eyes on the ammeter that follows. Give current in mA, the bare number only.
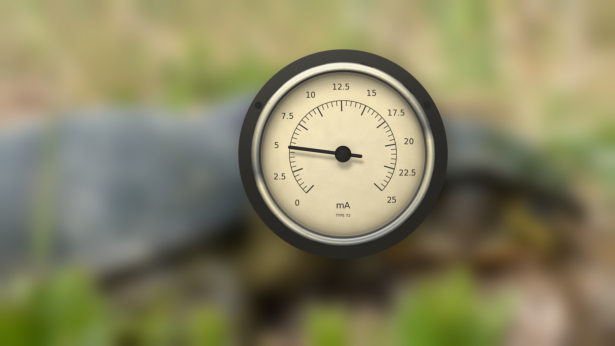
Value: 5
